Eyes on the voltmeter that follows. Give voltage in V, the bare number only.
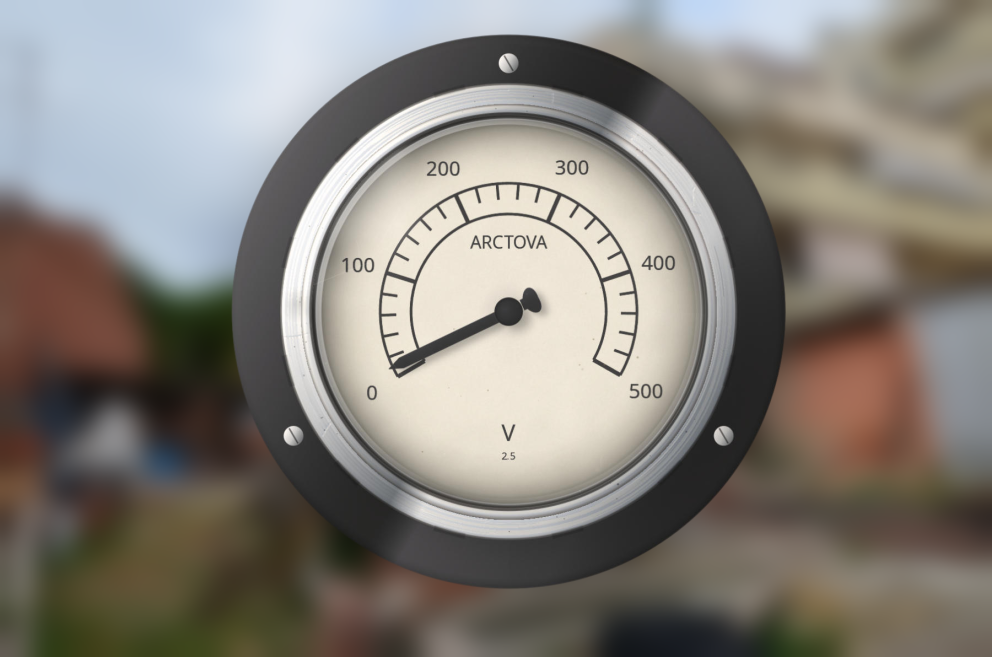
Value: 10
